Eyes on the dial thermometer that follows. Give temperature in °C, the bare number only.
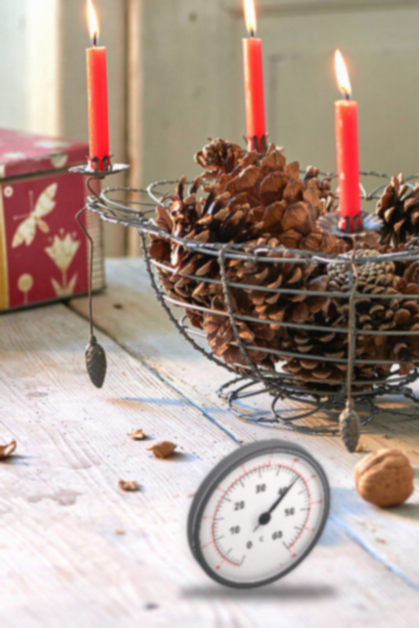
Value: 40
